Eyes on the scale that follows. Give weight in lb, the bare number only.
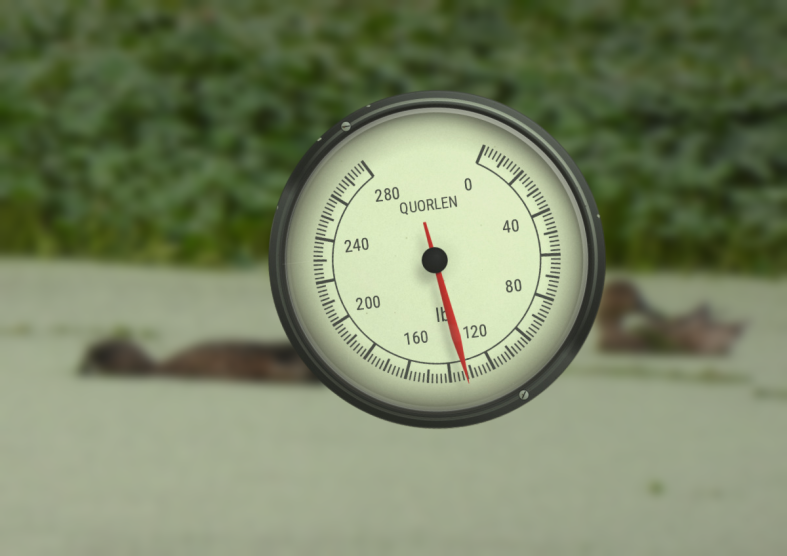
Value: 132
